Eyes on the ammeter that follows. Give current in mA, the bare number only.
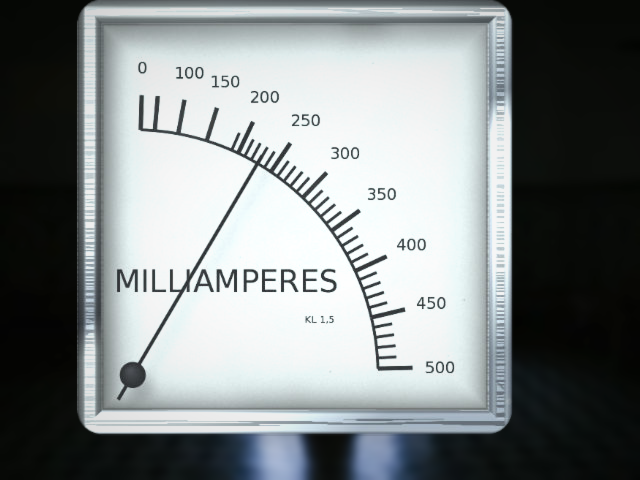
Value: 230
